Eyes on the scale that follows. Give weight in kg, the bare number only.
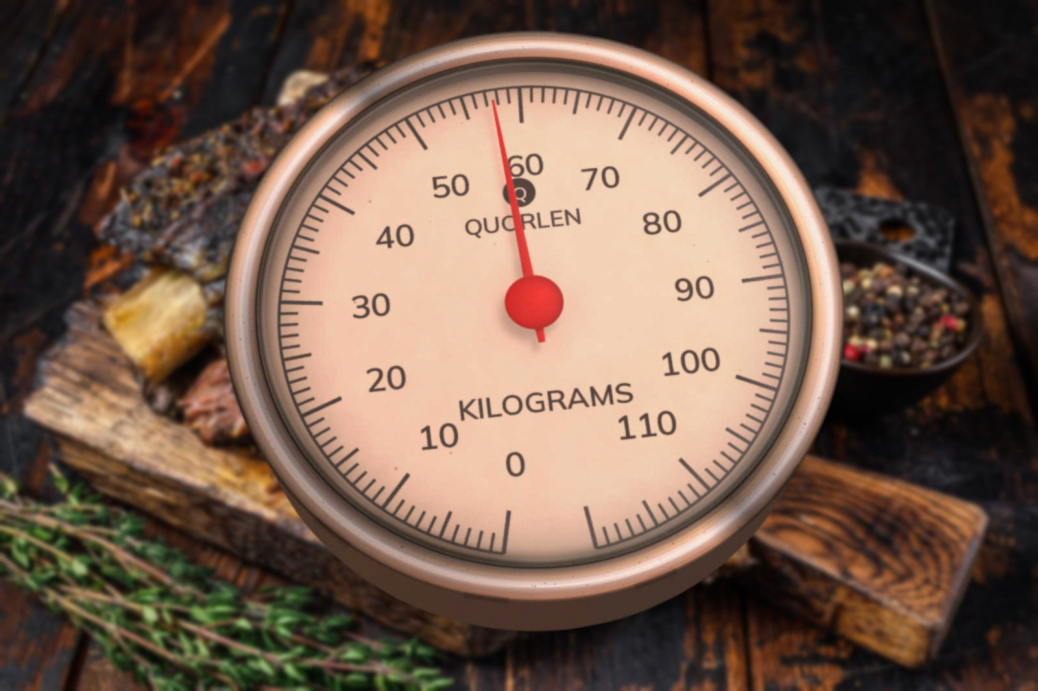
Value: 57.5
